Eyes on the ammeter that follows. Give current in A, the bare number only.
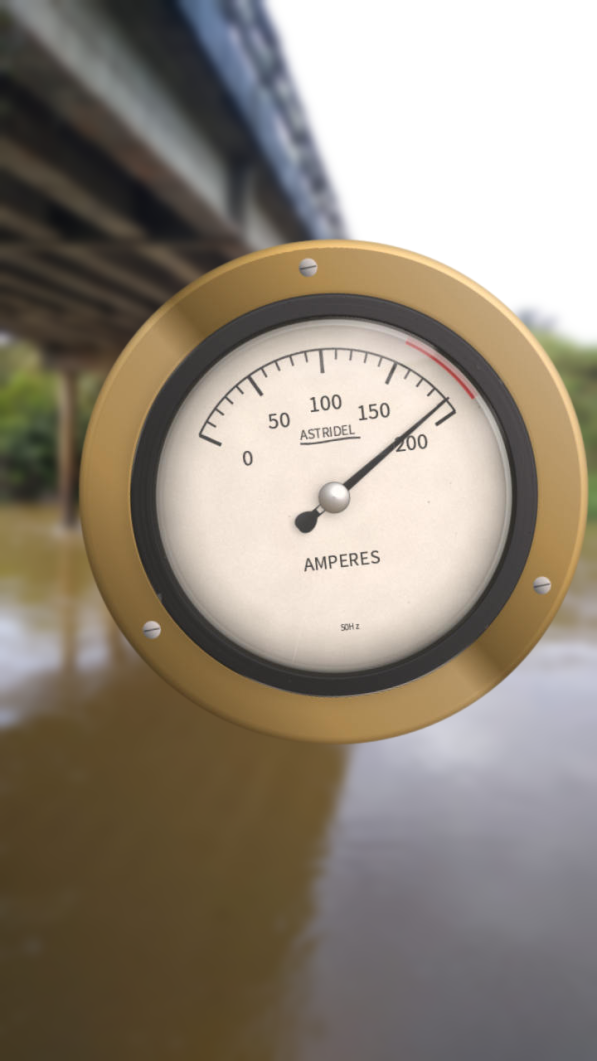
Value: 190
